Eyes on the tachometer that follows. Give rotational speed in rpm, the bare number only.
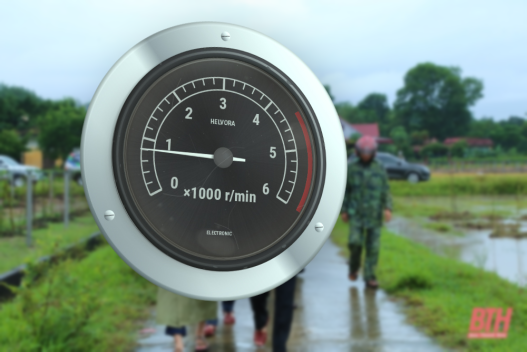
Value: 800
